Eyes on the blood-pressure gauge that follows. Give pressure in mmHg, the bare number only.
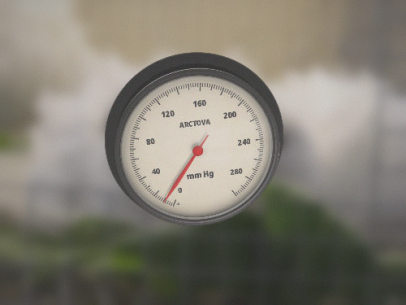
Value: 10
